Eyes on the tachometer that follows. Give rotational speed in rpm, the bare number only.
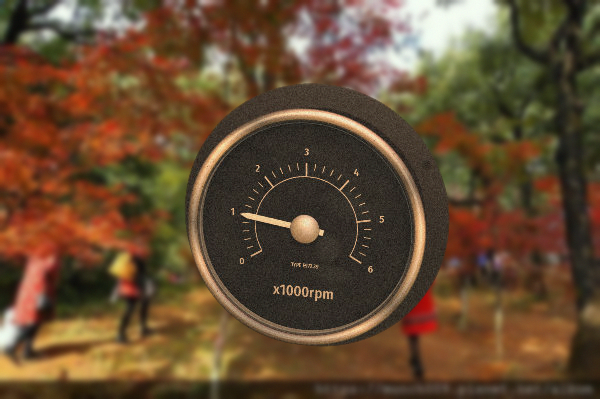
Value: 1000
